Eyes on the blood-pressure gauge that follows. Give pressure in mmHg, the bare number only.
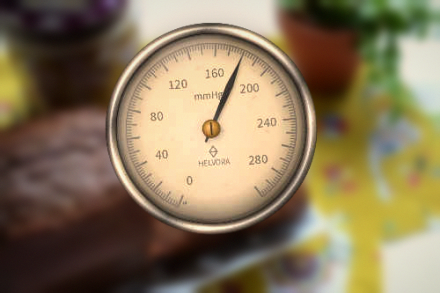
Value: 180
